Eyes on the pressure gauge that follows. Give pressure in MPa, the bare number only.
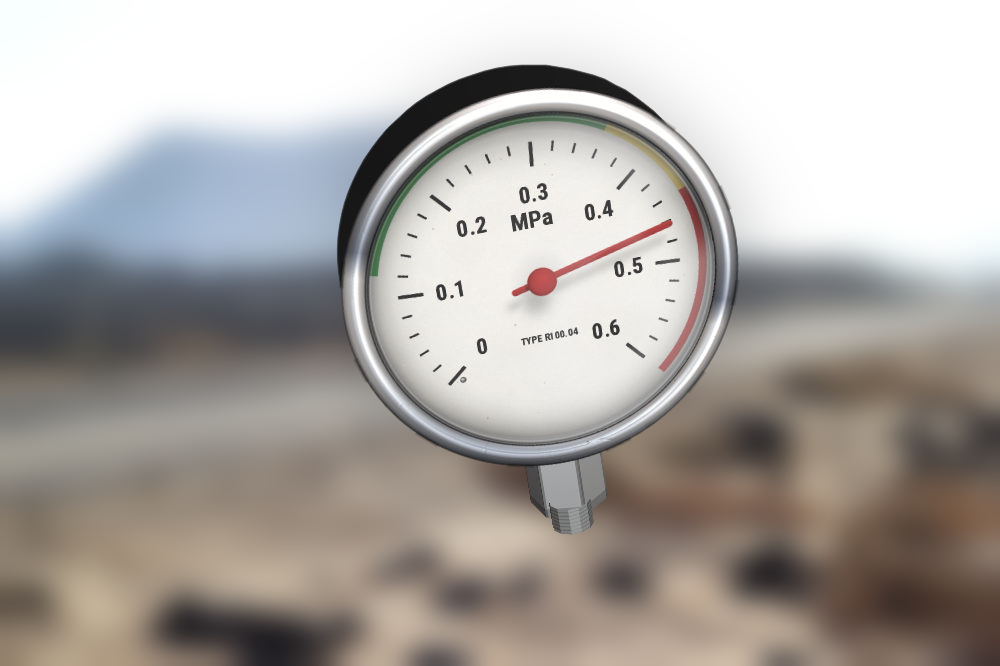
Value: 0.46
